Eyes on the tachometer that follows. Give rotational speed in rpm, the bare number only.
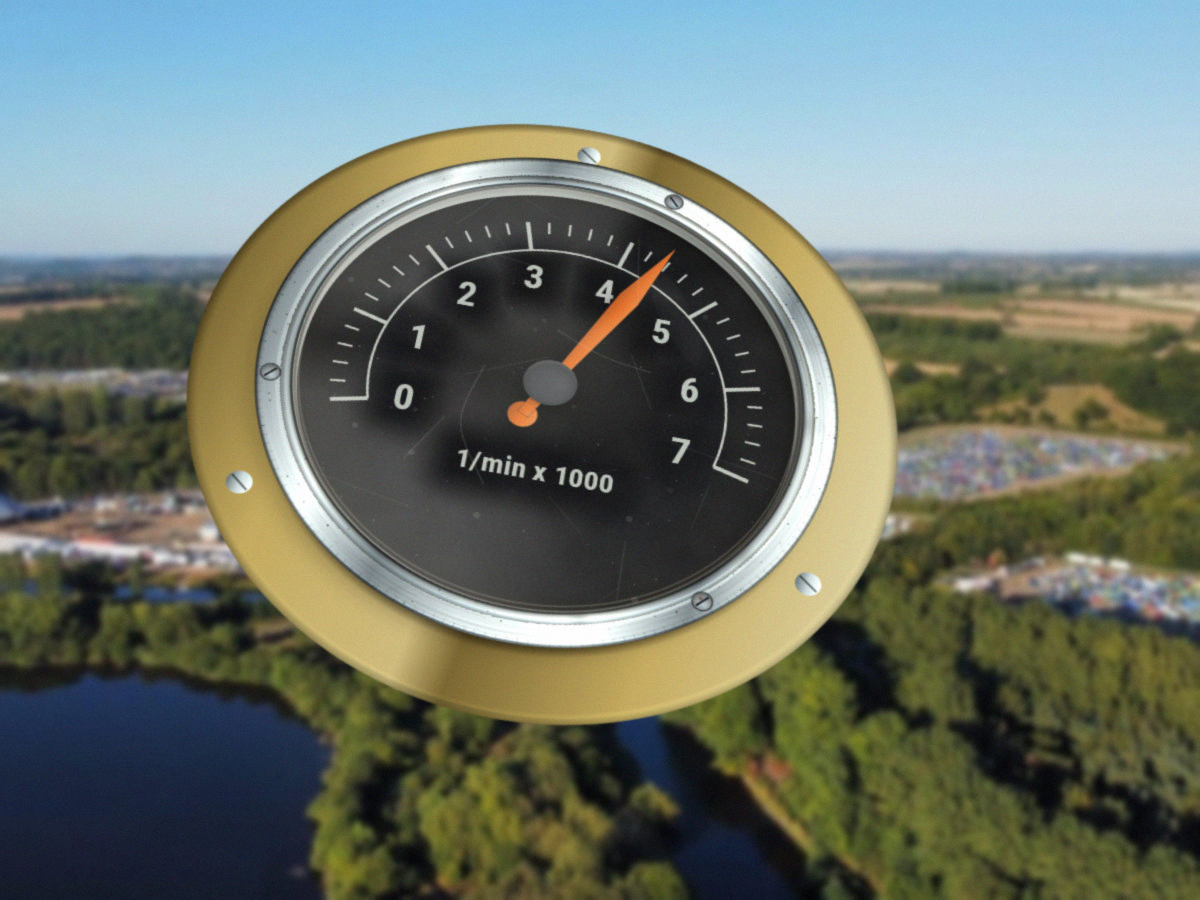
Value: 4400
